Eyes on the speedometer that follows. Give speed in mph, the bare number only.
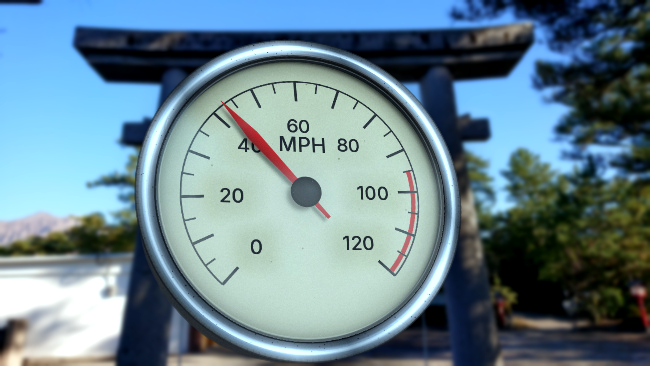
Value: 42.5
